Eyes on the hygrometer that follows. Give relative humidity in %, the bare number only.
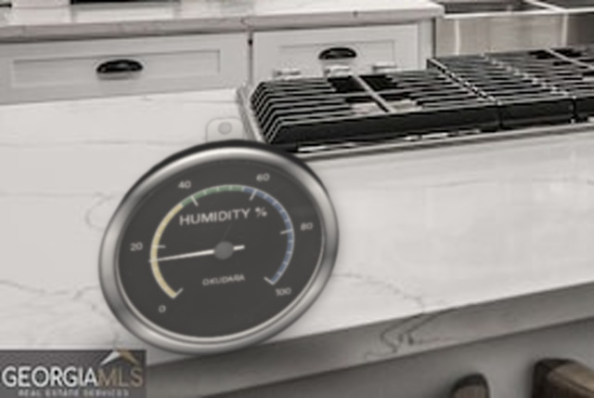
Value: 16
